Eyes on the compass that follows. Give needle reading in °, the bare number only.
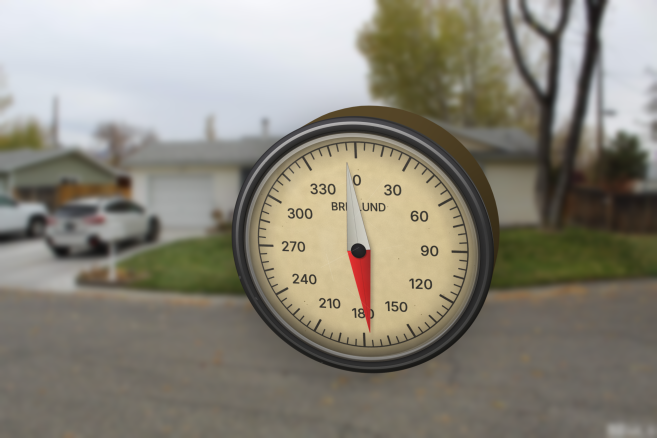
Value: 175
